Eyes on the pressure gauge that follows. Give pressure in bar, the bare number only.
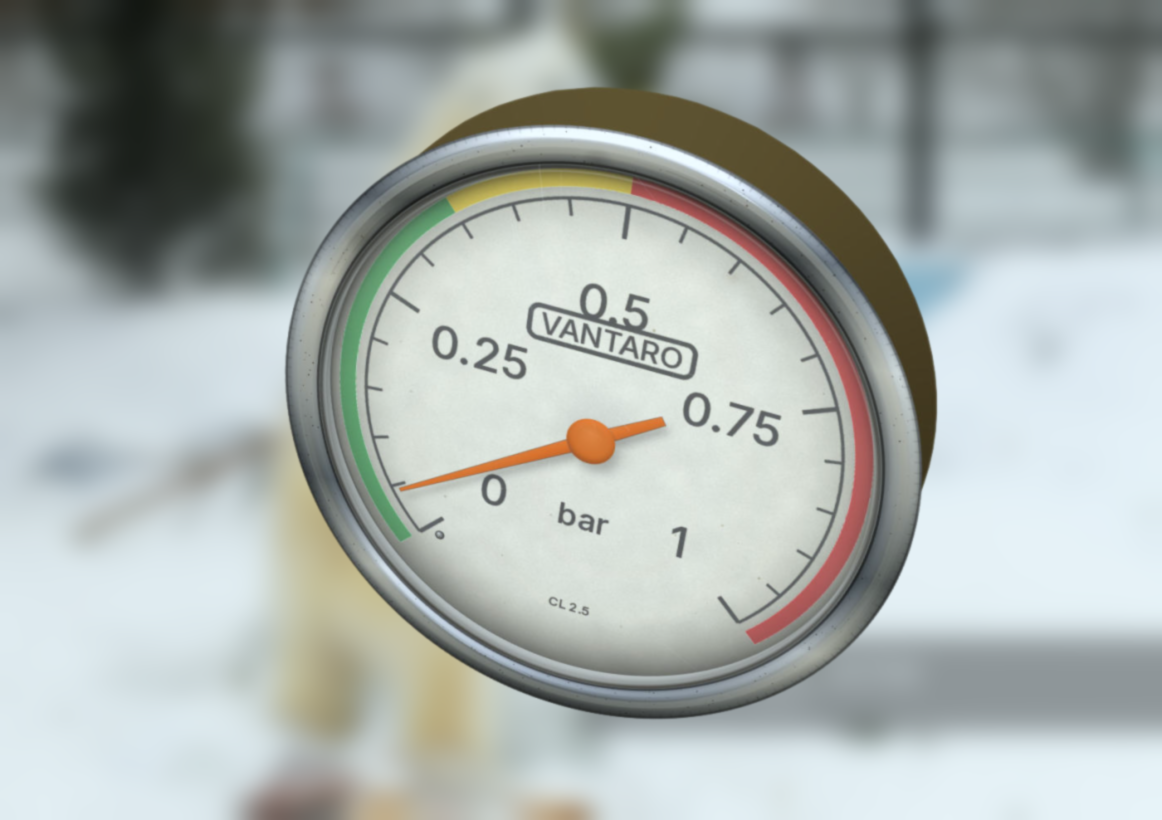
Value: 0.05
